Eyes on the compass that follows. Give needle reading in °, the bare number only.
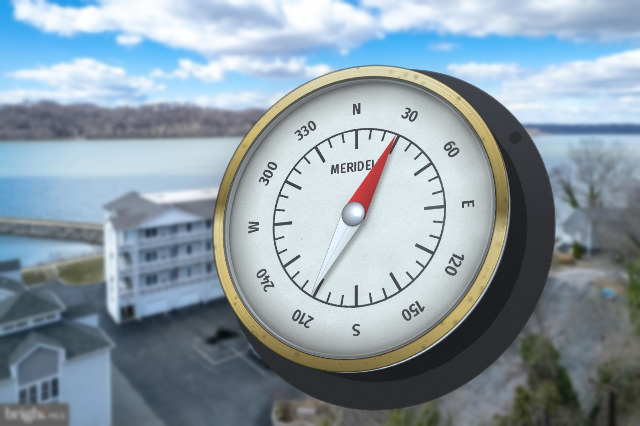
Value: 30
